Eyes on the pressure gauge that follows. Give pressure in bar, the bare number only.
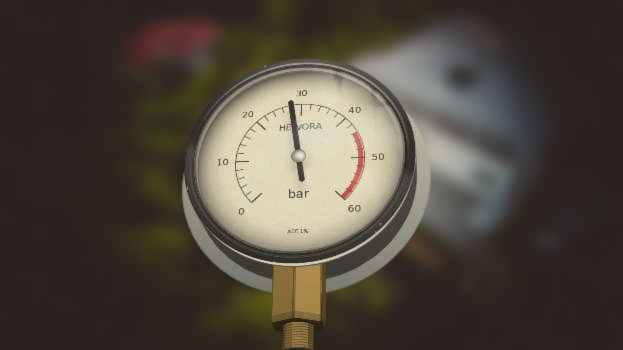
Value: 28
